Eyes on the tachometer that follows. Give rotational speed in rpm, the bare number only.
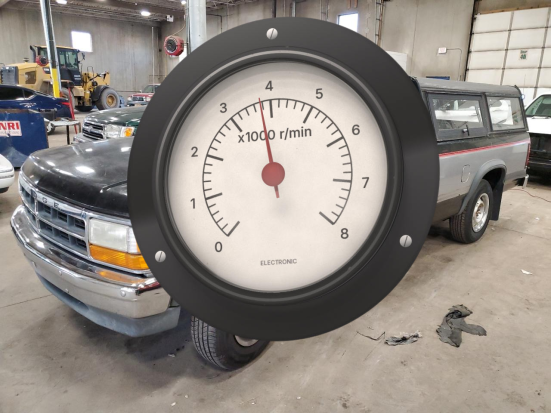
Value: 3800
